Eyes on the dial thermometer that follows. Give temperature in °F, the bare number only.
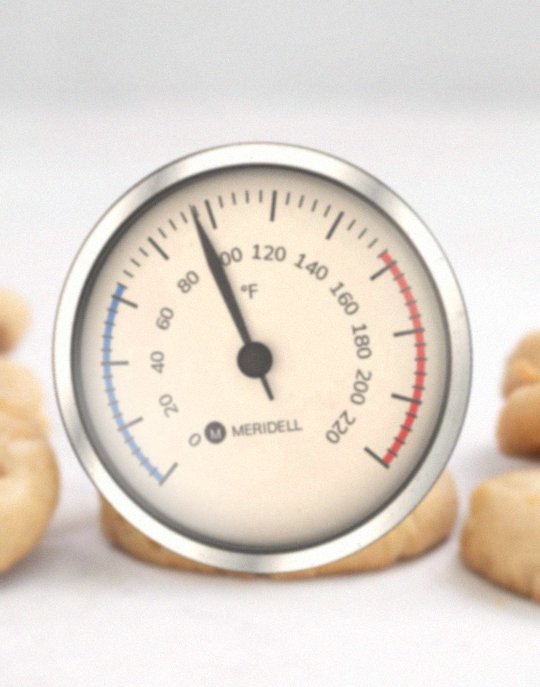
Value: 96
